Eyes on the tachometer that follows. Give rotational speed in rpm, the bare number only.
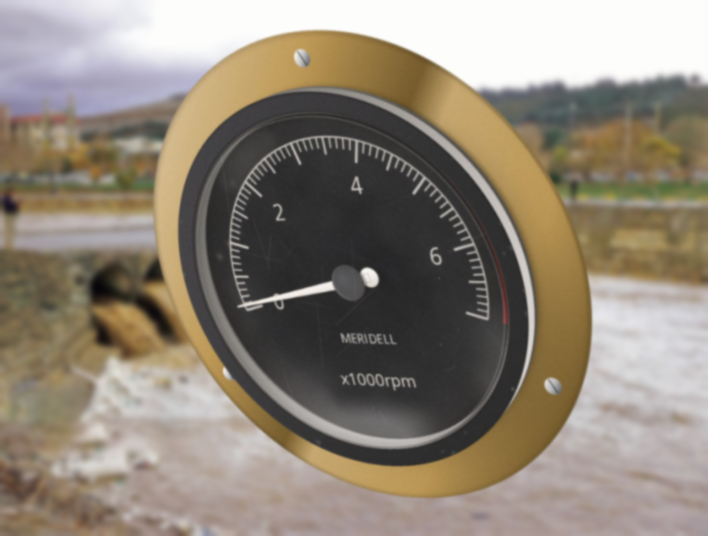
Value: 100
